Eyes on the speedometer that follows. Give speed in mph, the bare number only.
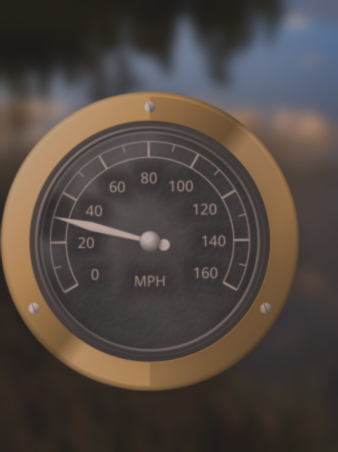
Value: 30
